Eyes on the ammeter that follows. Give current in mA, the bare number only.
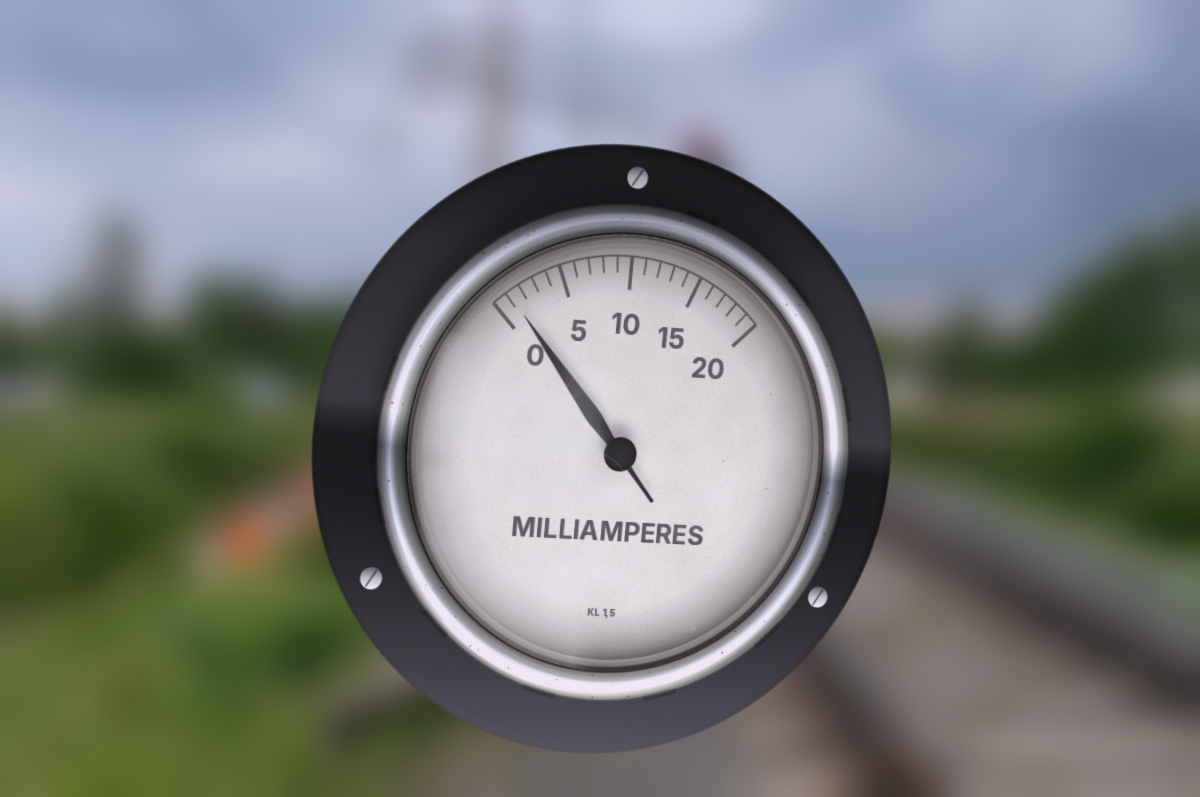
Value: 1
